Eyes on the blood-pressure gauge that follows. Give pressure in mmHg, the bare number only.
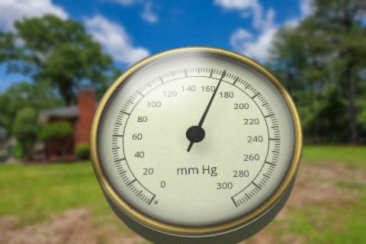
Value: 170
